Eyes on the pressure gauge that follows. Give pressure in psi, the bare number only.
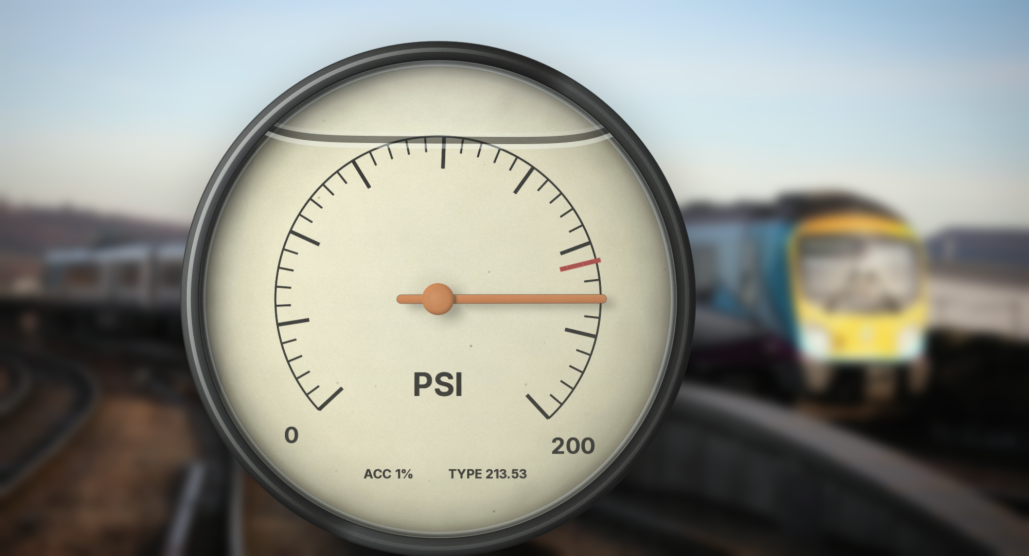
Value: 165
